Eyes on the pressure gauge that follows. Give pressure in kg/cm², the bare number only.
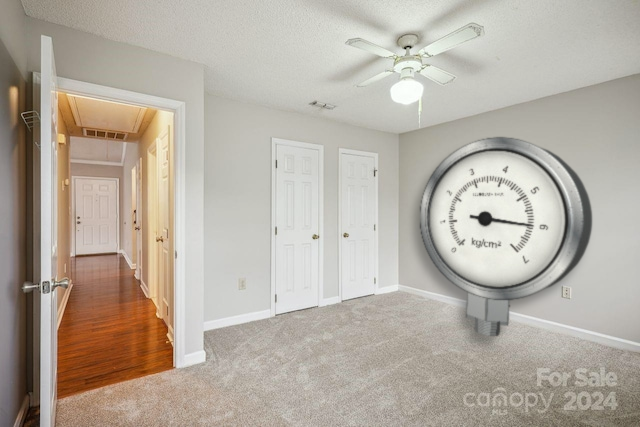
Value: 6
